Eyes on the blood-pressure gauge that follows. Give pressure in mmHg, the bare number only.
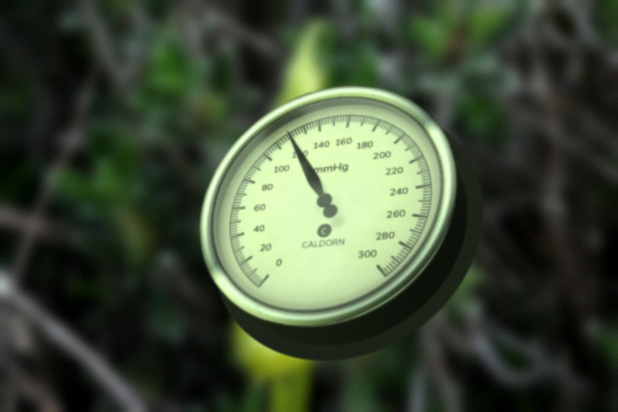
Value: 120
